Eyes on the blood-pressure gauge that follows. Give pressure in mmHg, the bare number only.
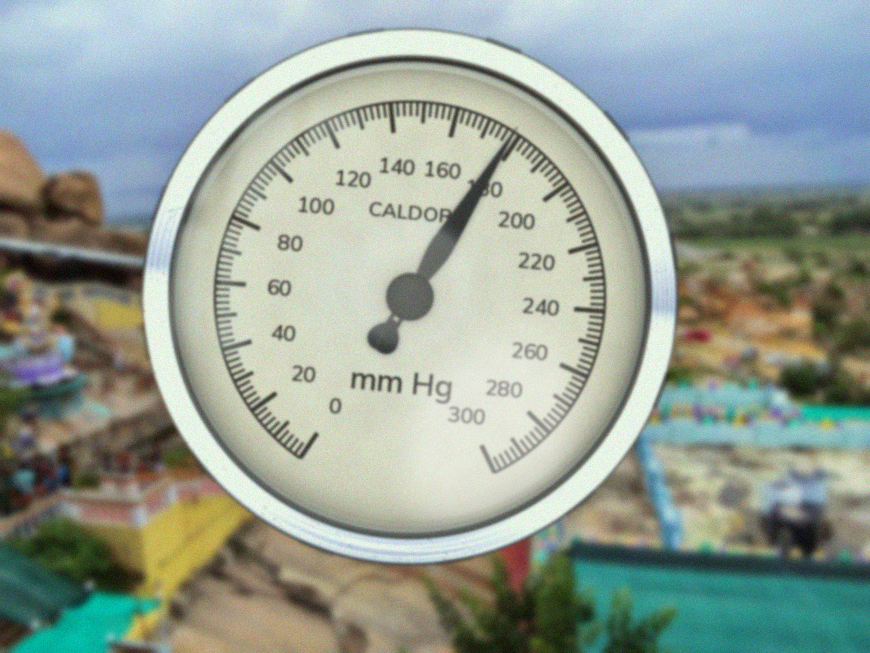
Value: 178
